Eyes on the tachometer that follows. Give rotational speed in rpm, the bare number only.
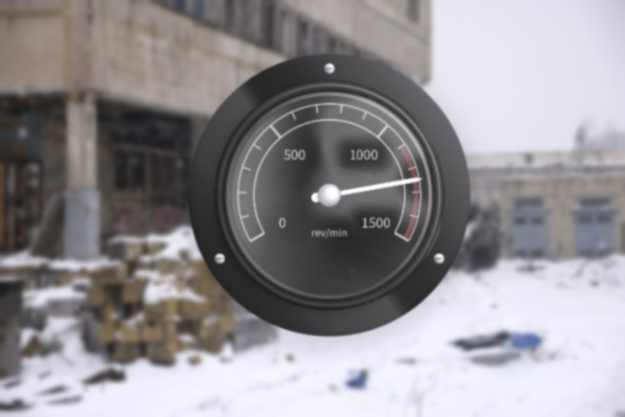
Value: 1250
